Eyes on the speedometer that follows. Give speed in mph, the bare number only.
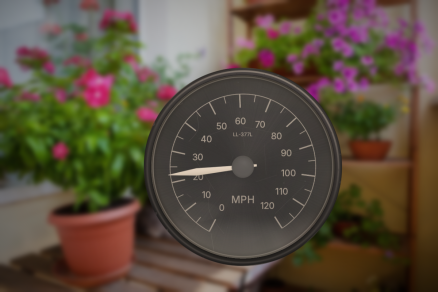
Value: 22.5
